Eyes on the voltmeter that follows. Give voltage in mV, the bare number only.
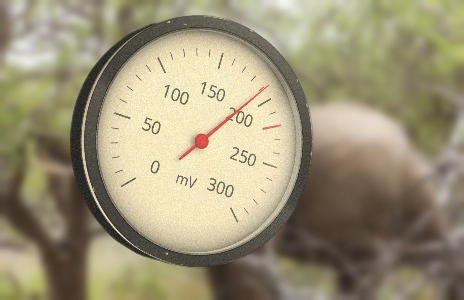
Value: 190
